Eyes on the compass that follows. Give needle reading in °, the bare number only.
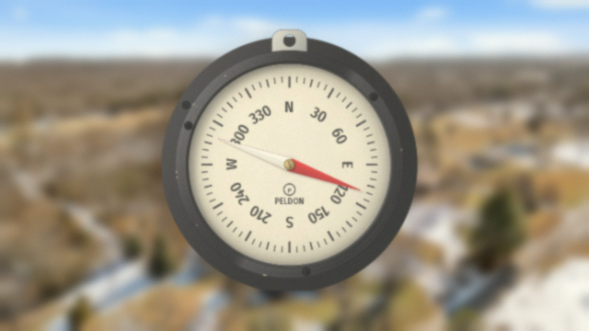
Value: 110
